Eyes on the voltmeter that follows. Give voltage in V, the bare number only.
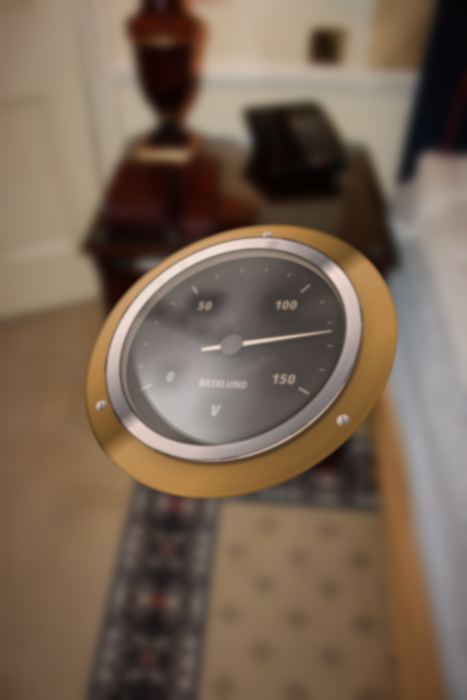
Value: 125
